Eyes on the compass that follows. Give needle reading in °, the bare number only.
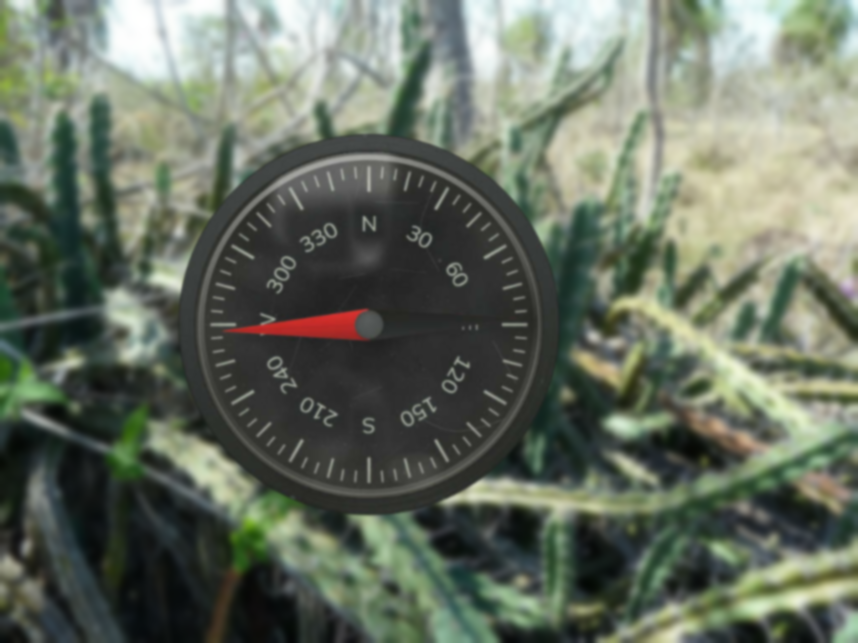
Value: 267.5
